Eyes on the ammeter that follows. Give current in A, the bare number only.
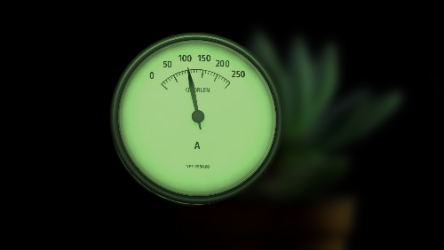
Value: 100
